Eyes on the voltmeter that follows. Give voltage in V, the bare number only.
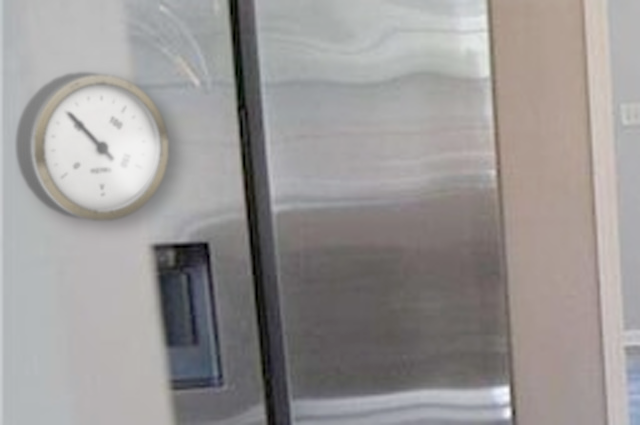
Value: 50
